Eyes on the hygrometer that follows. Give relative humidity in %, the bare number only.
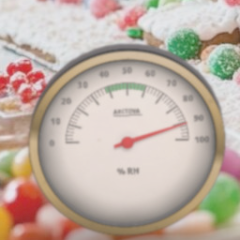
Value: 90
